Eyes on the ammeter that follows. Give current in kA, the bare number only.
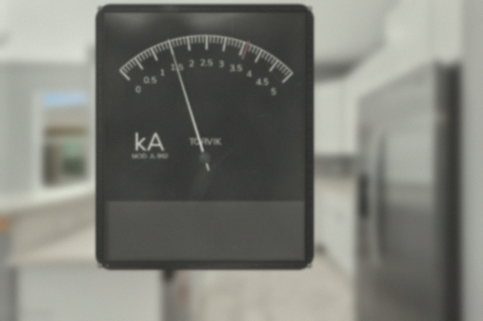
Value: 1.5
